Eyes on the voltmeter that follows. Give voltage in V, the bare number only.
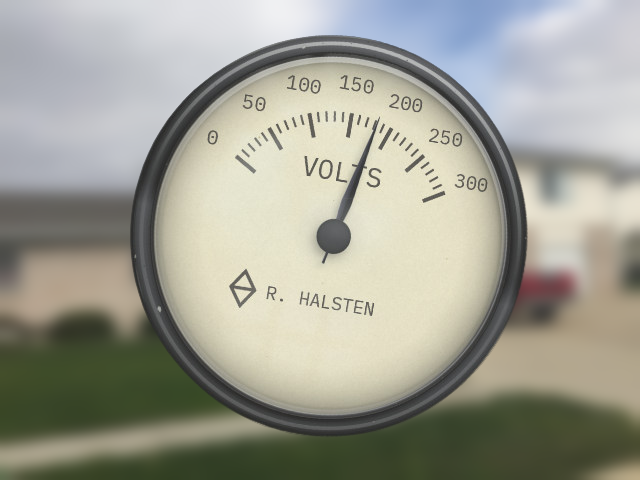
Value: 180
